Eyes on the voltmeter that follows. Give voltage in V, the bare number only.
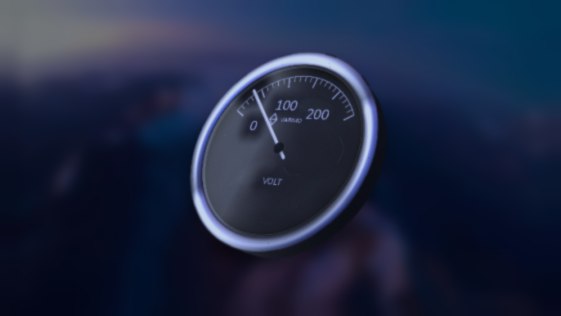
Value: 40
